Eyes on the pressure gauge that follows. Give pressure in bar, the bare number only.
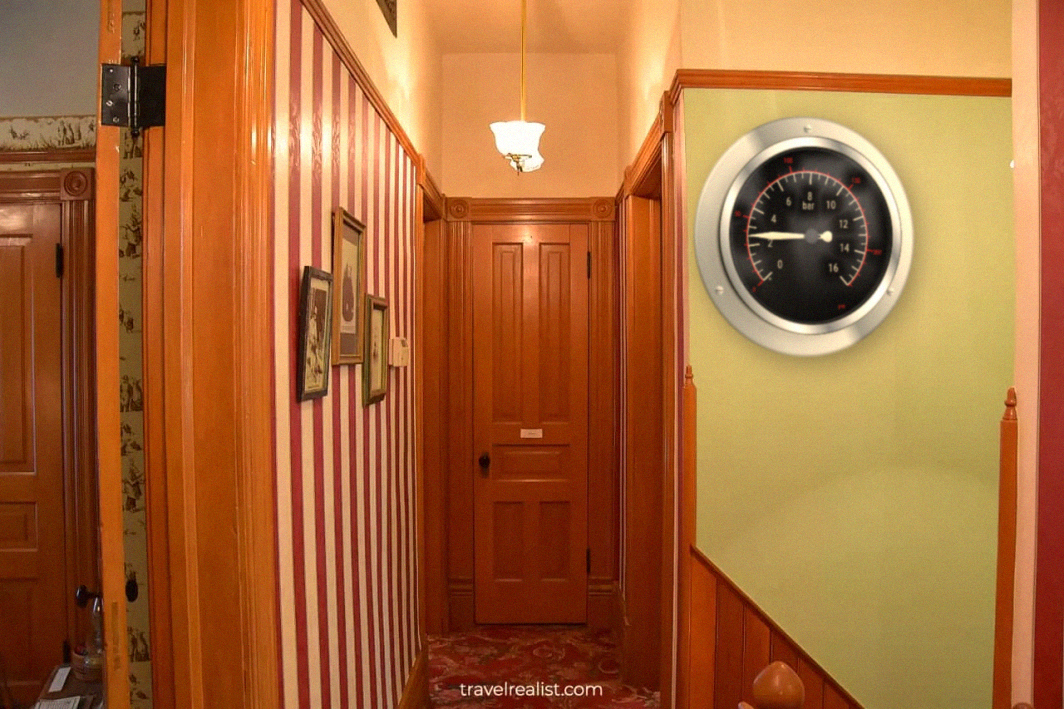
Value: 2.5
